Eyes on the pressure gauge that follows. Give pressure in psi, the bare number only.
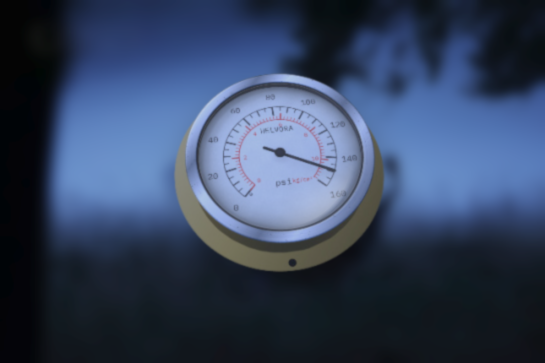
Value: 150
